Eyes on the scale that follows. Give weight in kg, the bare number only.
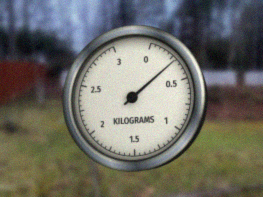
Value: 0.3
